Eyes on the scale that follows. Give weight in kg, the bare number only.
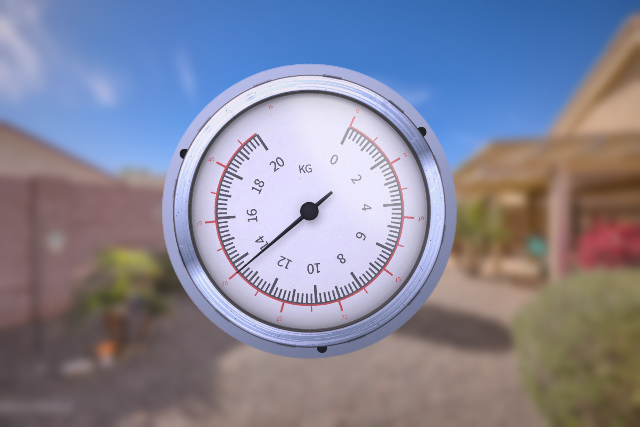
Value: 13.6
